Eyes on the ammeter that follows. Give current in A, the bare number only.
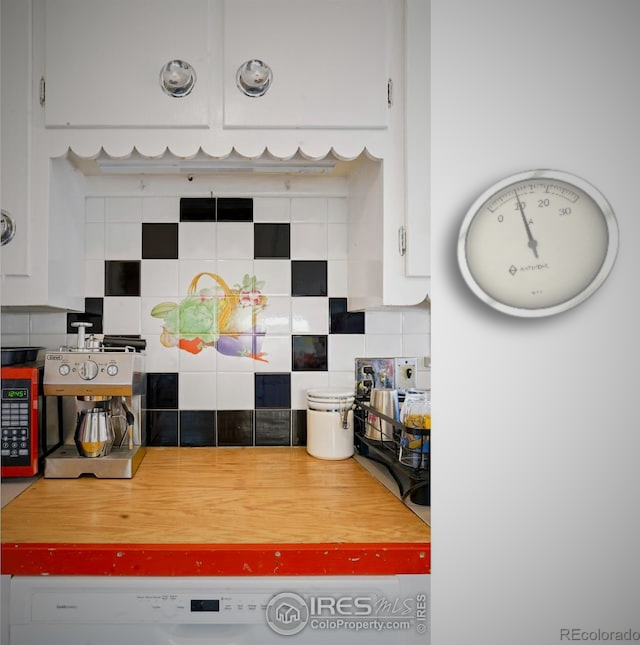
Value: 10
